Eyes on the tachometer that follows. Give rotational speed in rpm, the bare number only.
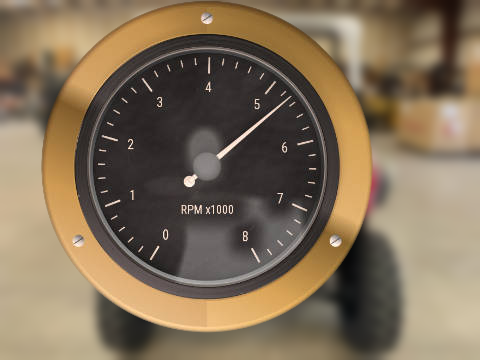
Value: 5300
